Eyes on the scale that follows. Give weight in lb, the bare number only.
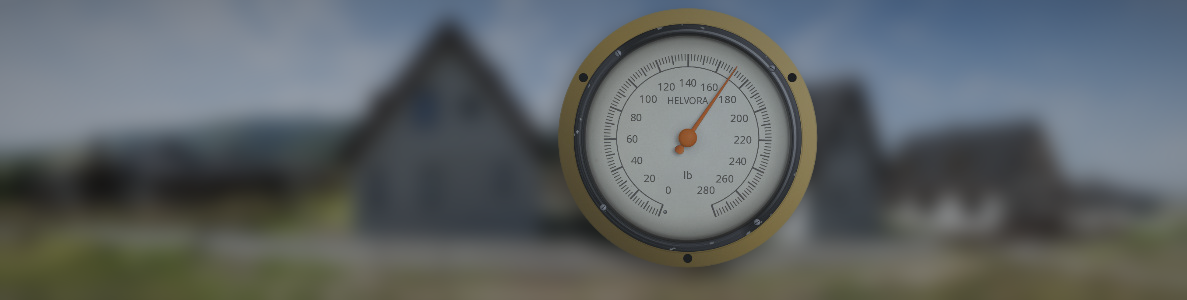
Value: 170
